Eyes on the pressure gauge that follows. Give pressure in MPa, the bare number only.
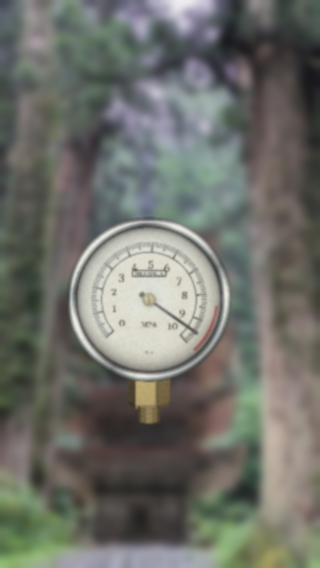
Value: 9.5
